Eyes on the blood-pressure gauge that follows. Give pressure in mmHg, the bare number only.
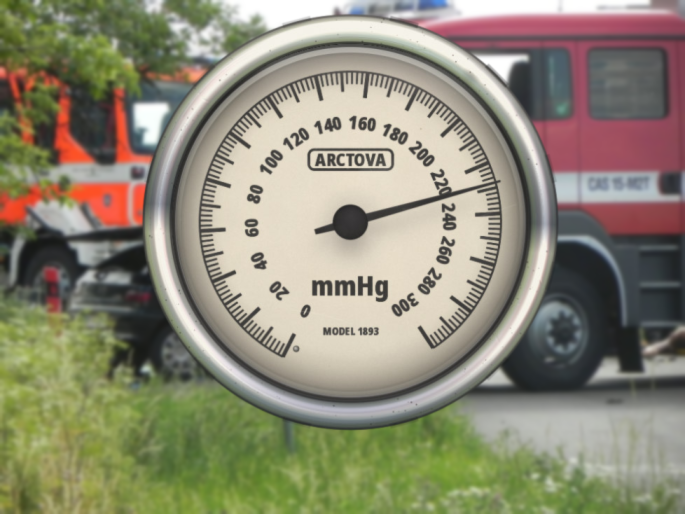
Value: 228
